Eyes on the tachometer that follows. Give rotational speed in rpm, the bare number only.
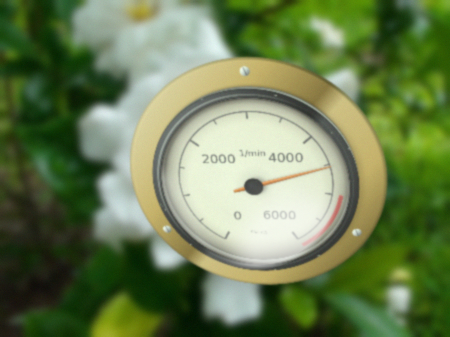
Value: 4500
